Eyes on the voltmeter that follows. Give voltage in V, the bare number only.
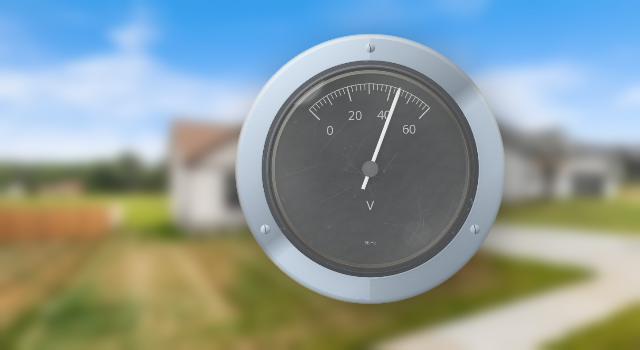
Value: 44
